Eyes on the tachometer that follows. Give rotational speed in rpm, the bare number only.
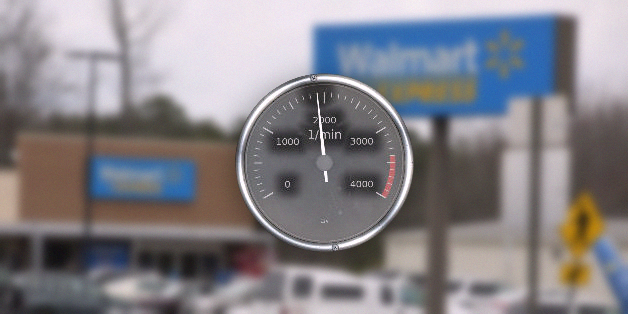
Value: 1900
